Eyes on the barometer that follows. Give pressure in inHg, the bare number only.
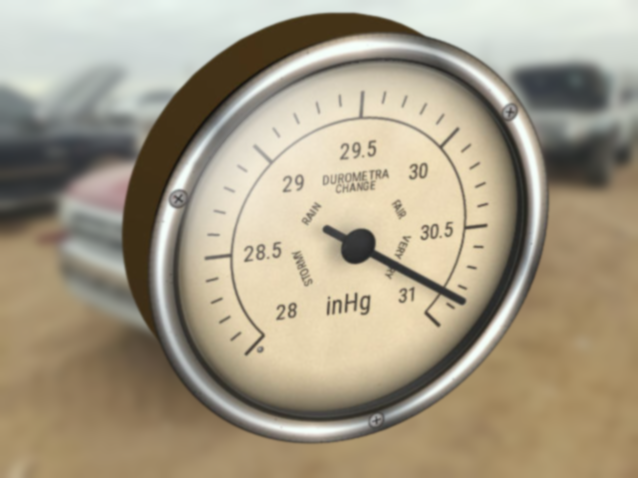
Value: 30.85
